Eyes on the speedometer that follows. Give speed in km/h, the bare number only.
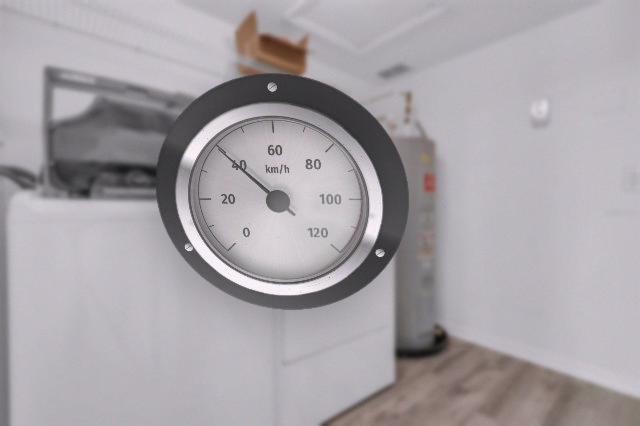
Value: 40
